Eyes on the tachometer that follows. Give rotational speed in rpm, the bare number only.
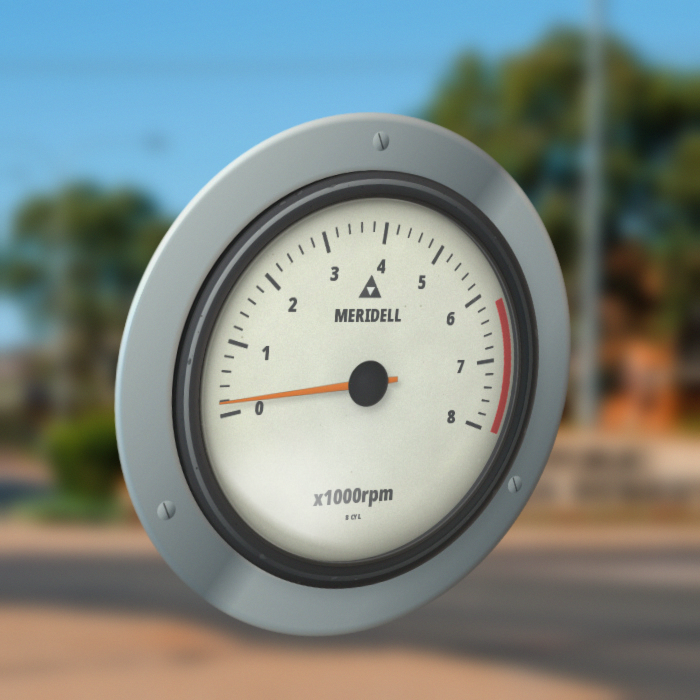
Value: 200
